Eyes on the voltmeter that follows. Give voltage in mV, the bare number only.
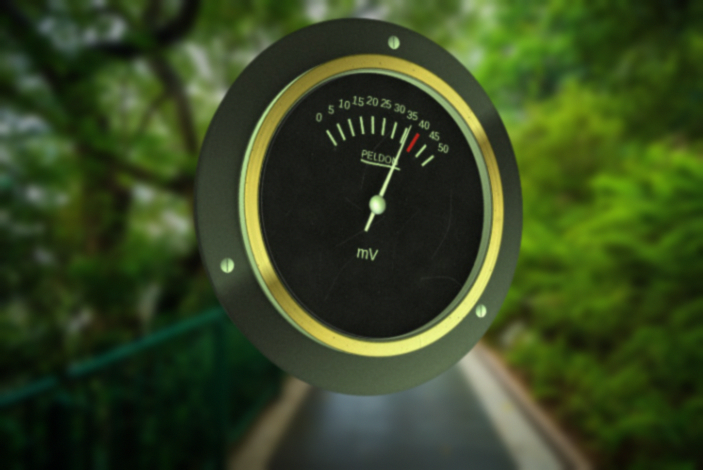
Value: 35
